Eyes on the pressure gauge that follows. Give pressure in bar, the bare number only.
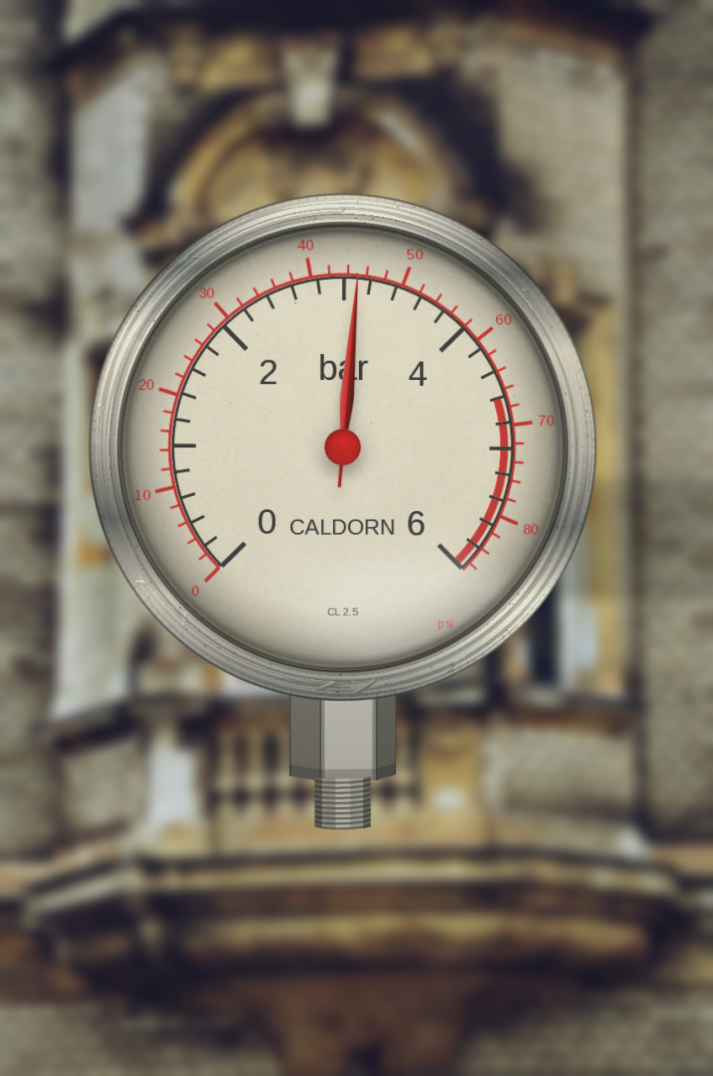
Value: 3.1
